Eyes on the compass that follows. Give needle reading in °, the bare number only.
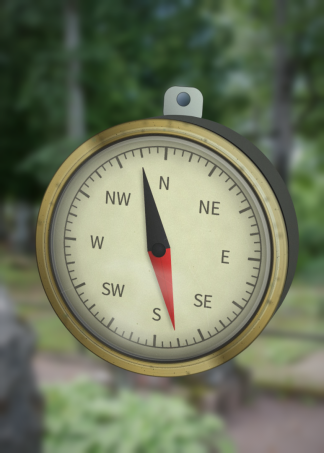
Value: 165
